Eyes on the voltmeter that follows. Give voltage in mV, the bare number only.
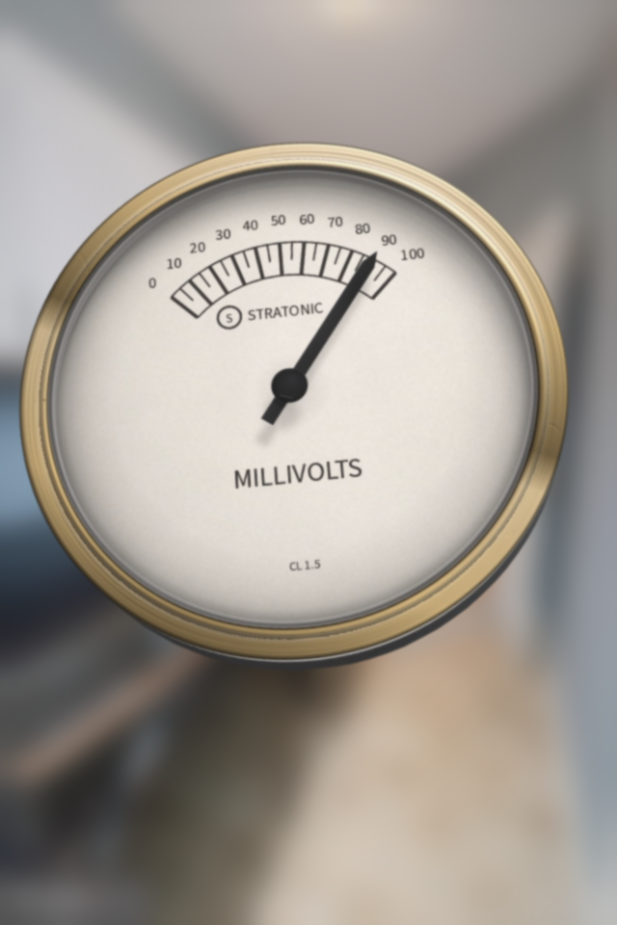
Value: 90
